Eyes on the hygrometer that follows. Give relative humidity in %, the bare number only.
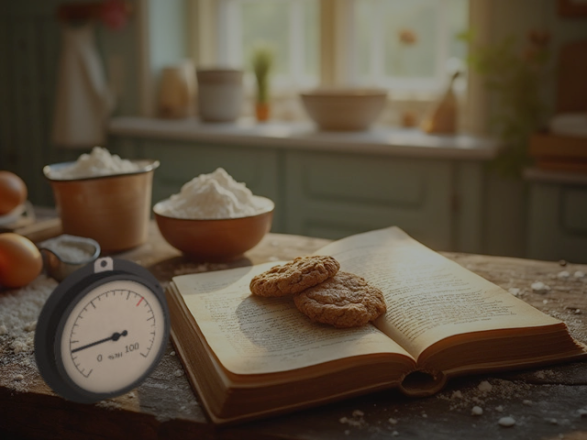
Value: 16
